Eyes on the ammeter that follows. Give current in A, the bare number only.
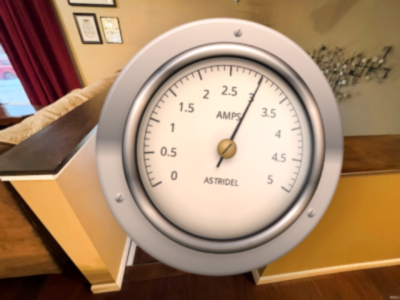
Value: 3
